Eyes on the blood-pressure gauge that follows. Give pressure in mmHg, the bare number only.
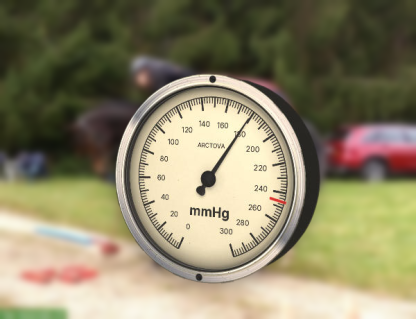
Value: 180
